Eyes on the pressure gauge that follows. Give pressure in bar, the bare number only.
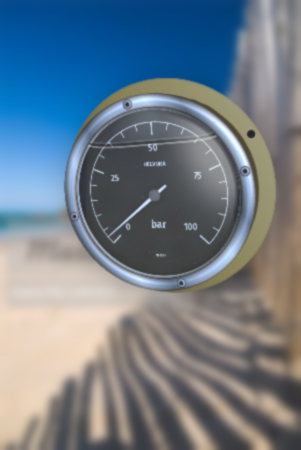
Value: 2.5
